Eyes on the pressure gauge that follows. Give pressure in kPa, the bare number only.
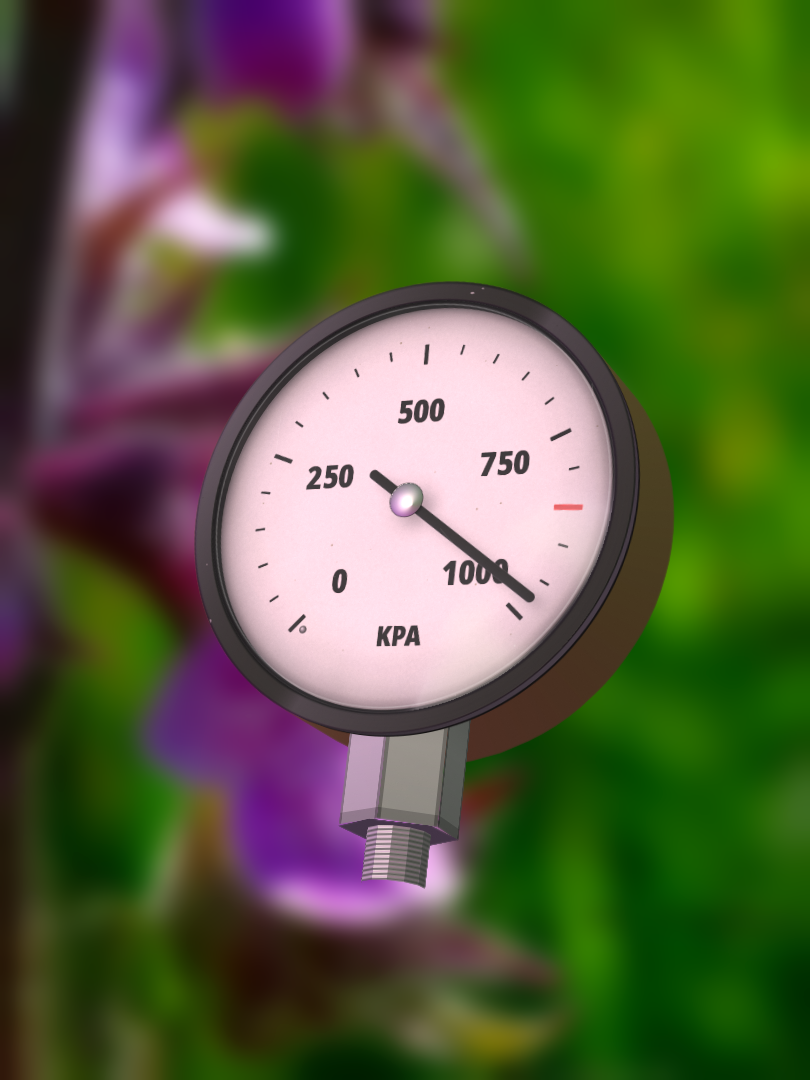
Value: 975
